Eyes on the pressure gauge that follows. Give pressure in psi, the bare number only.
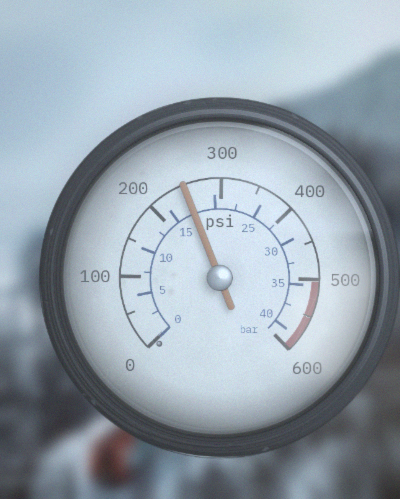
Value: 250
